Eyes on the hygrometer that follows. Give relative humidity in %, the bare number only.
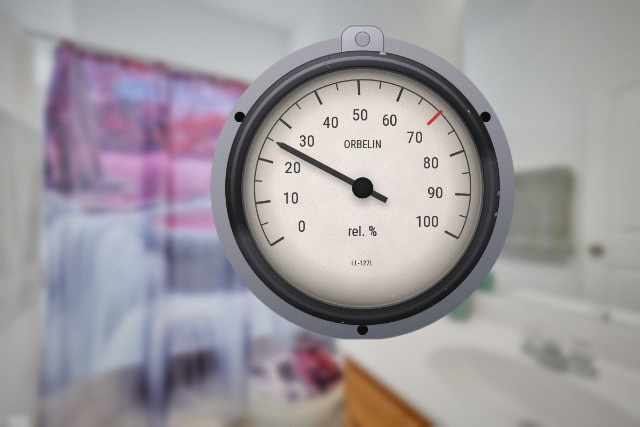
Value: 25
